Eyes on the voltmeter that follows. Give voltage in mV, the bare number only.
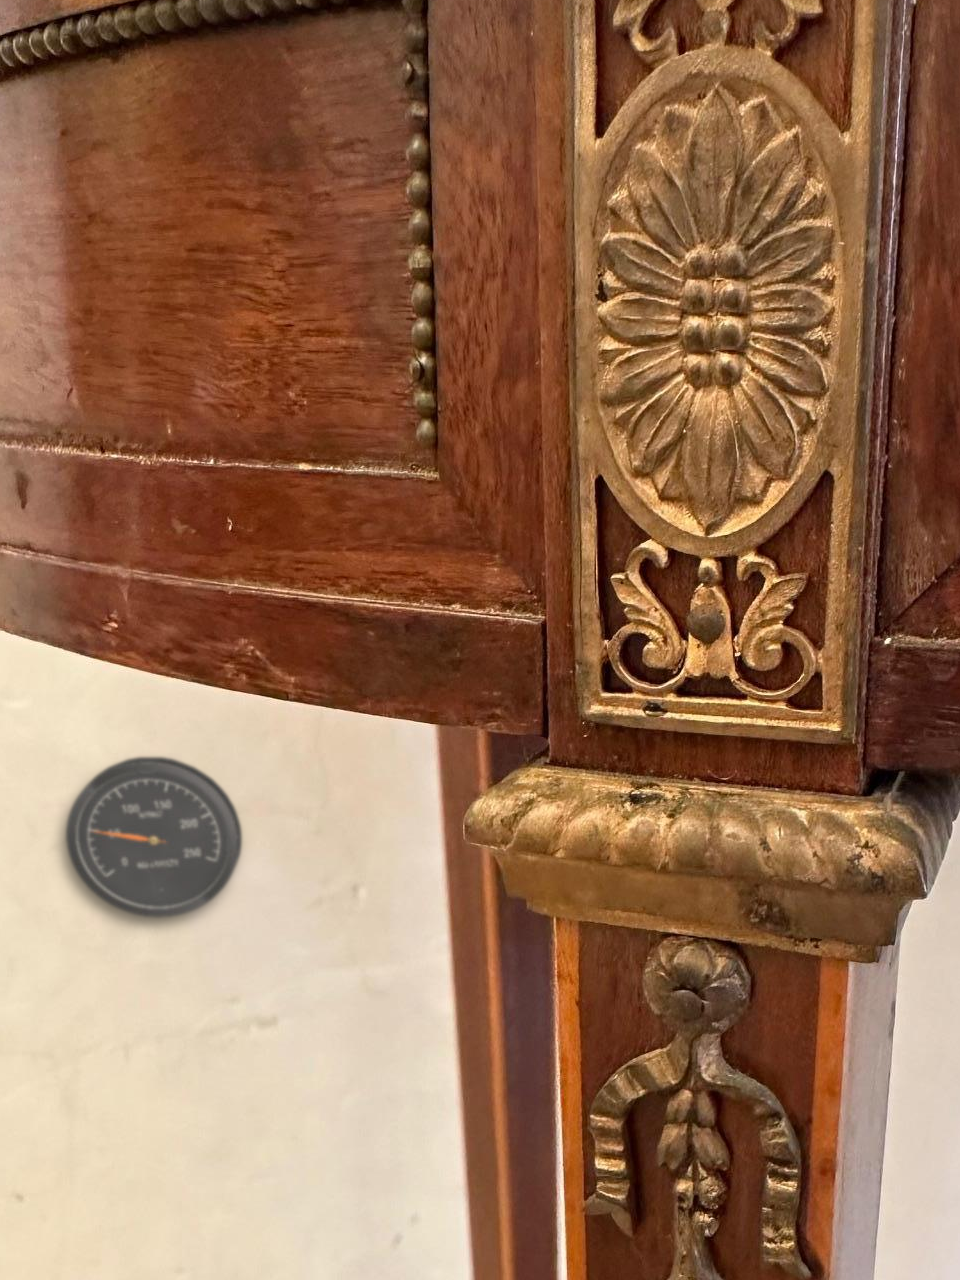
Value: 50
